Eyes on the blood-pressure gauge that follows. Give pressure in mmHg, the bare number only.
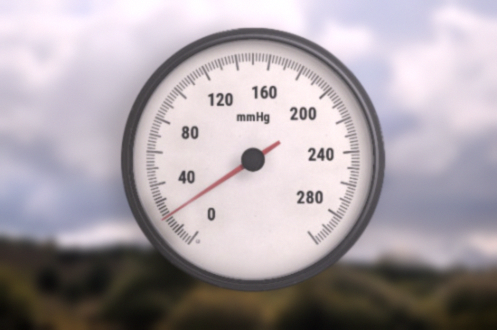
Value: 20
